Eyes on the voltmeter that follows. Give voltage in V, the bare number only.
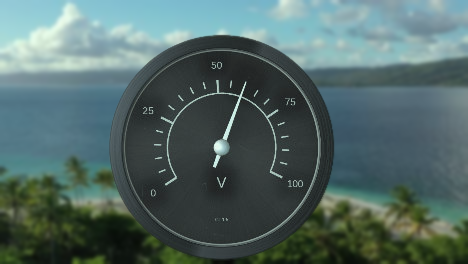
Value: 60
